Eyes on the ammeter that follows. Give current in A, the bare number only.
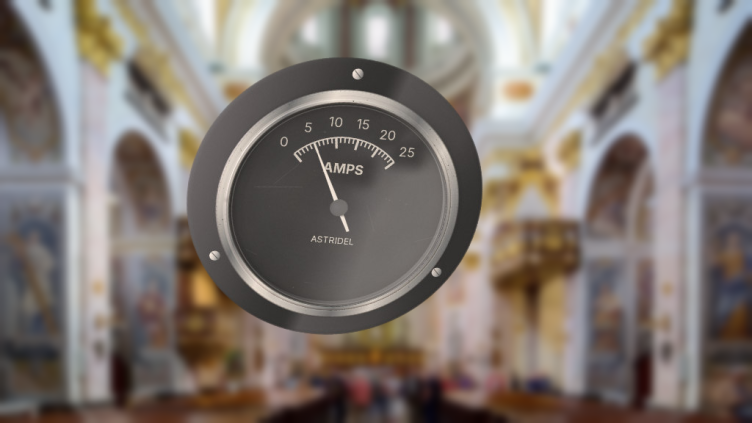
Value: 5
